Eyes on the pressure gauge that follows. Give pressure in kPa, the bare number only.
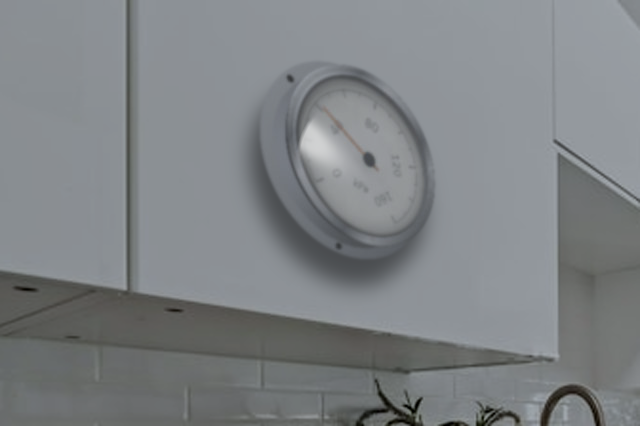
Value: 40
